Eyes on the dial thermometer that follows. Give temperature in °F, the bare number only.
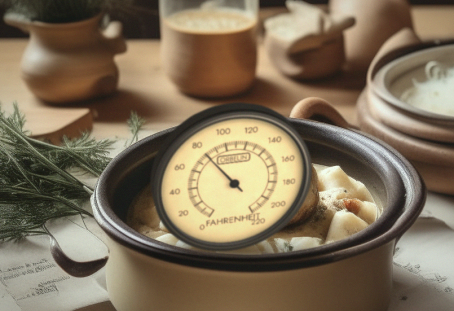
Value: 80
